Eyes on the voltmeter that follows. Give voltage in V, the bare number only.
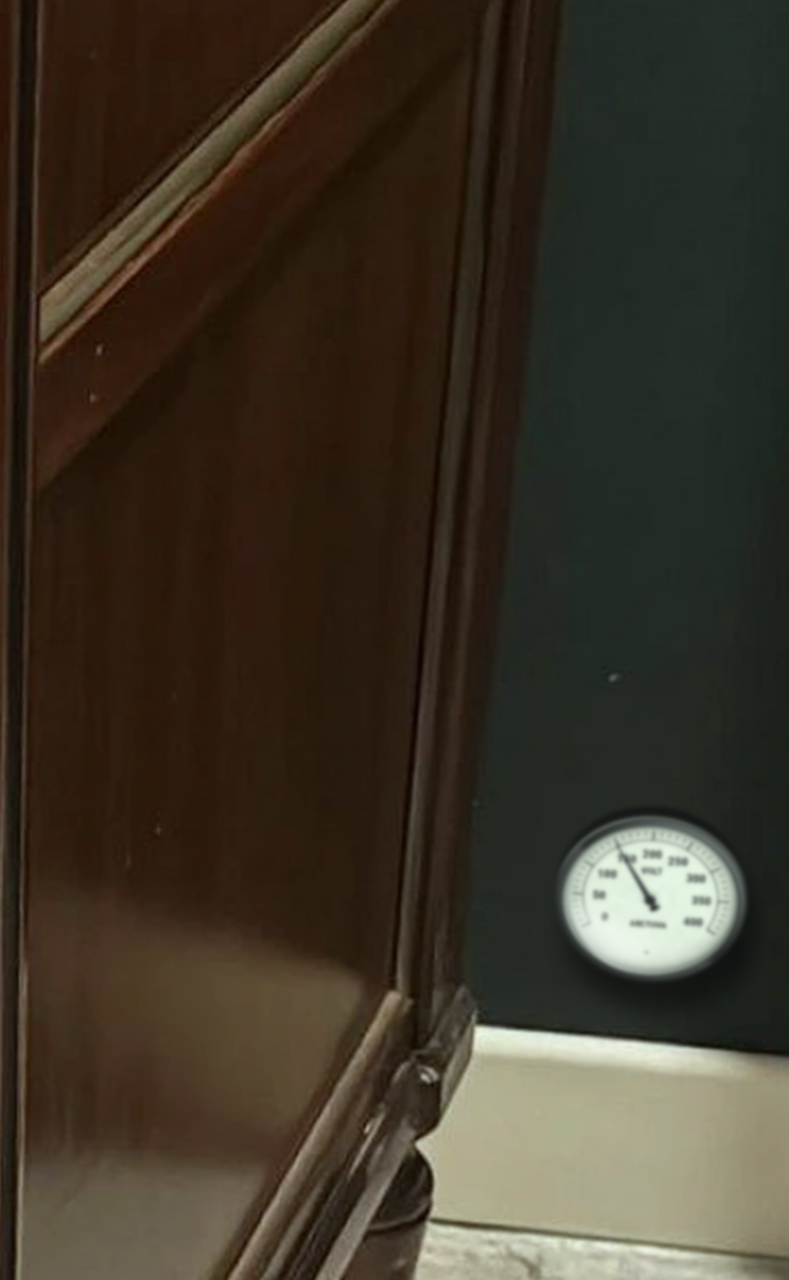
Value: 150
